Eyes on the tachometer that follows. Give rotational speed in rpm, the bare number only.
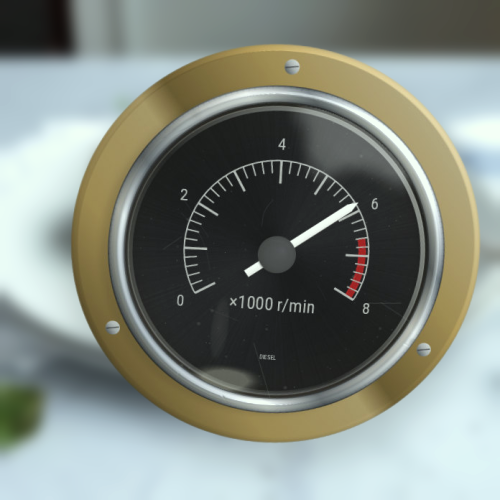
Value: 5800
